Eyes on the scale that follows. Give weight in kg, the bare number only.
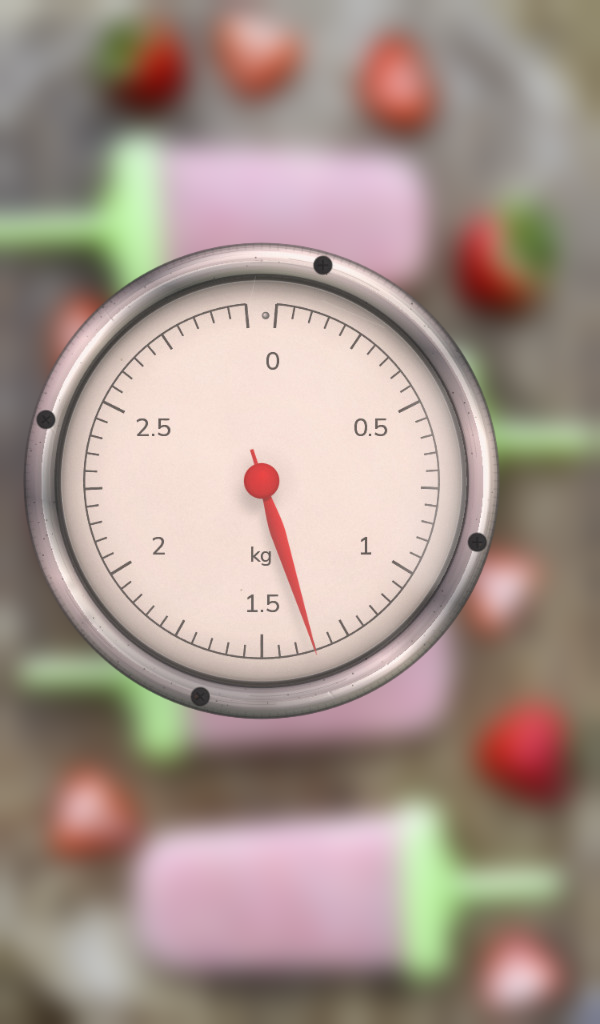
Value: 1.35
